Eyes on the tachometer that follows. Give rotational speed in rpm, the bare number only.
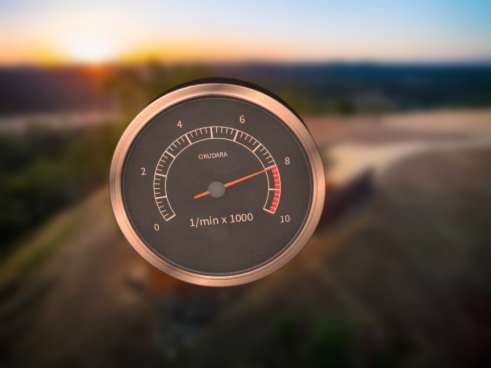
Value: 8000
